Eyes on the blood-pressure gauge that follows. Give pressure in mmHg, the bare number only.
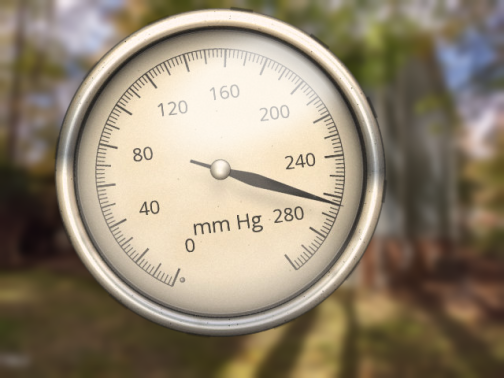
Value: 264
